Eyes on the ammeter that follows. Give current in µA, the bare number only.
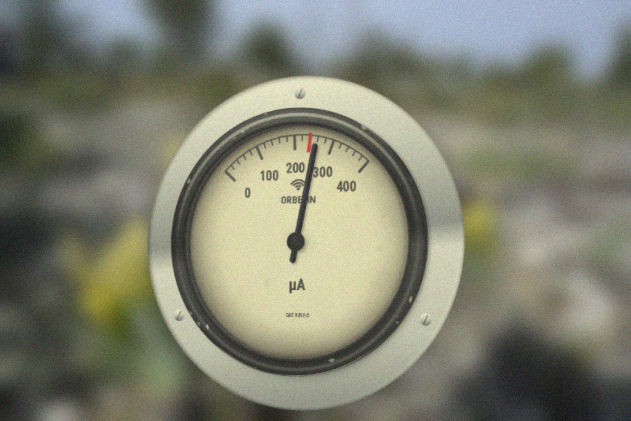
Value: 260
